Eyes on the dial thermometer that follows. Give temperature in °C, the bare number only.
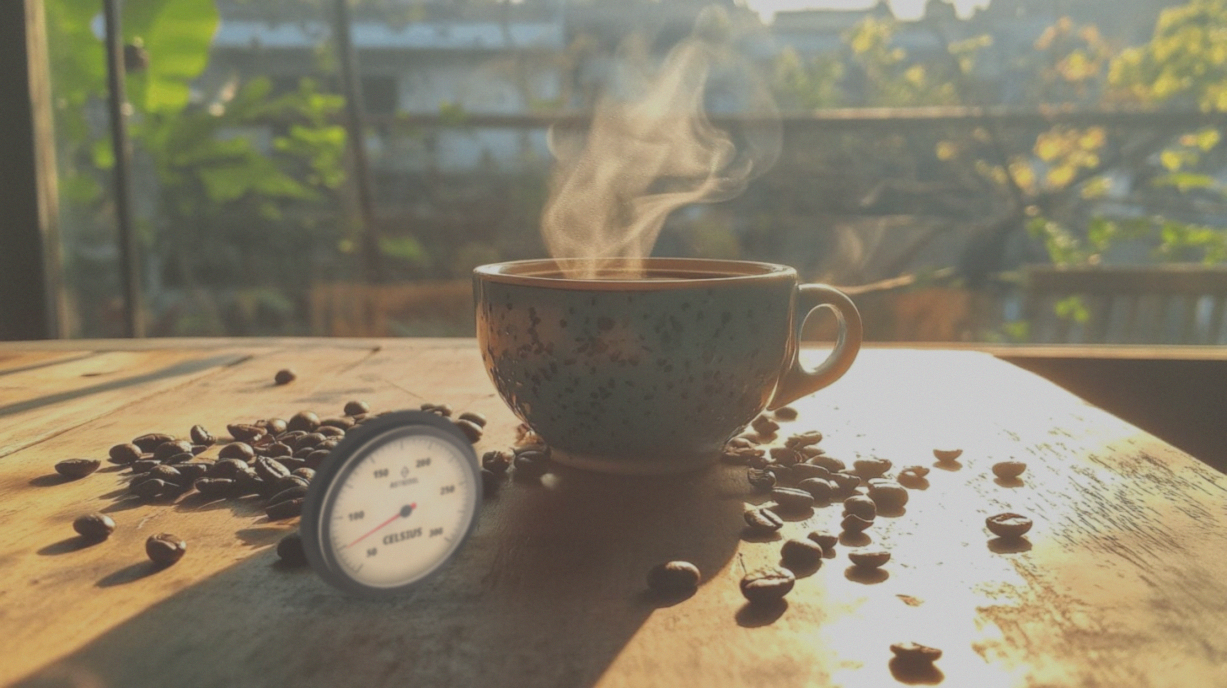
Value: 75
